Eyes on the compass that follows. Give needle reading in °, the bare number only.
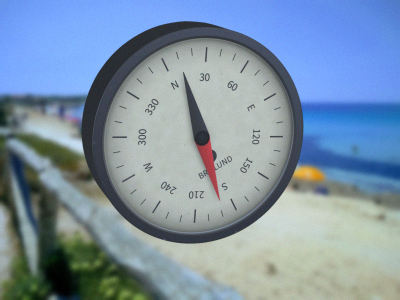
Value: 190
